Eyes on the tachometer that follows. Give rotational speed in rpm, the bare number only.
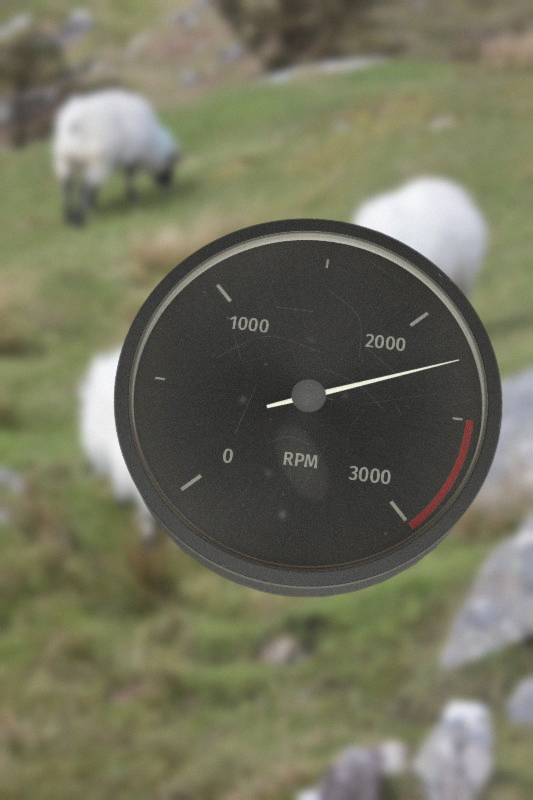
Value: 2250
